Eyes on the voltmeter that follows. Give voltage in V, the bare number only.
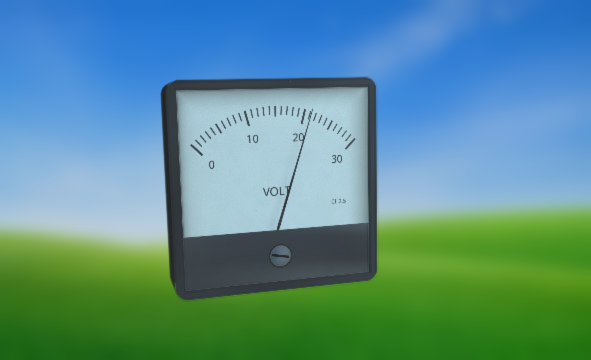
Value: 21
